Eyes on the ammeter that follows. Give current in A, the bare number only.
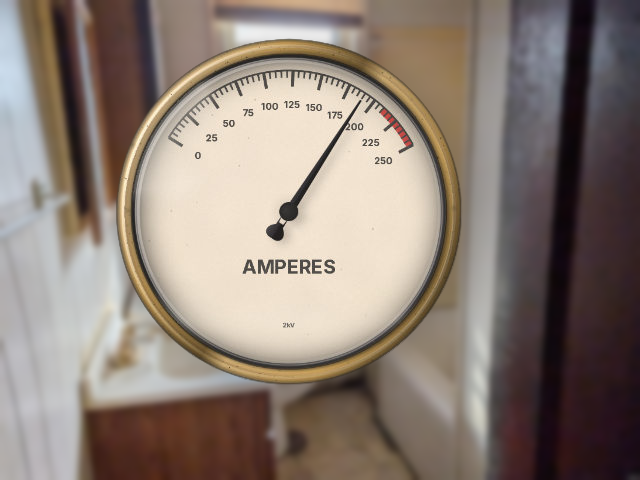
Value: 190
